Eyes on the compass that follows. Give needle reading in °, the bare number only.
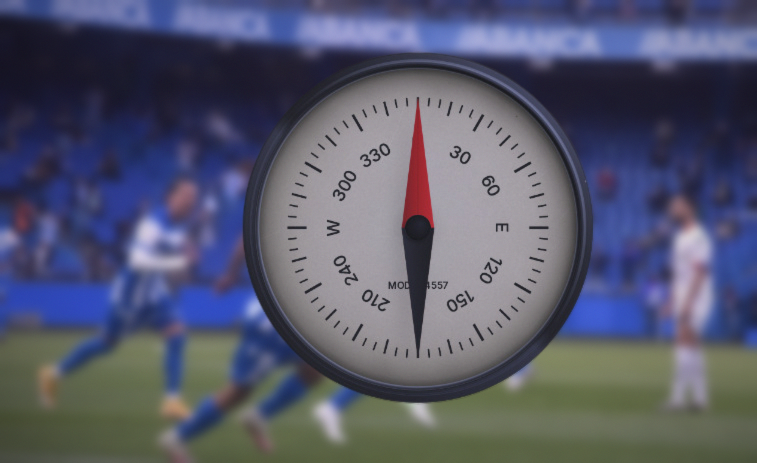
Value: 0
